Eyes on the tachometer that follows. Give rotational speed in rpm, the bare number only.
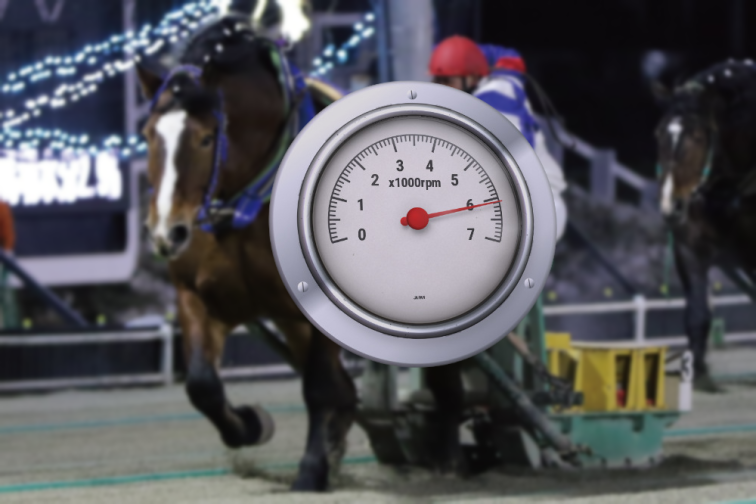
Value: 6100
